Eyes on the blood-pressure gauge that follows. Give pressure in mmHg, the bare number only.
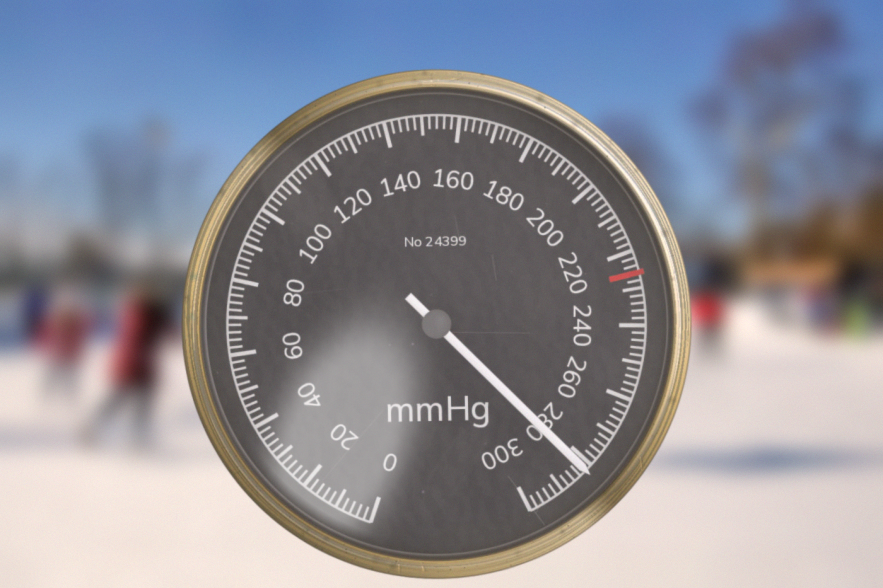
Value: 282
